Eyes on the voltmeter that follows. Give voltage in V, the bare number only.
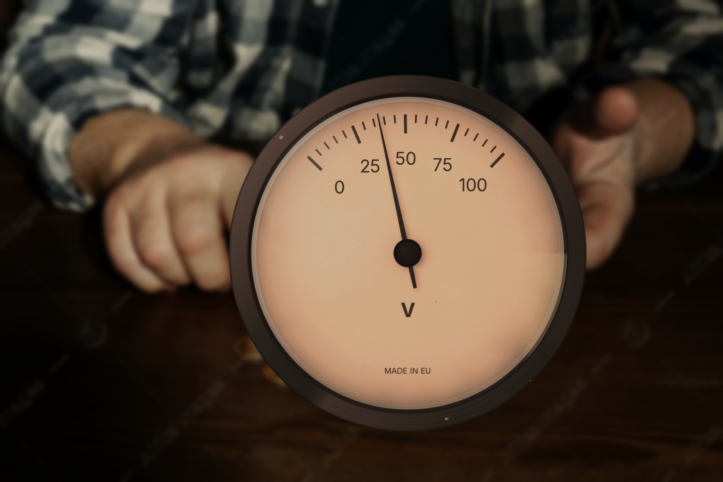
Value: 37.5
